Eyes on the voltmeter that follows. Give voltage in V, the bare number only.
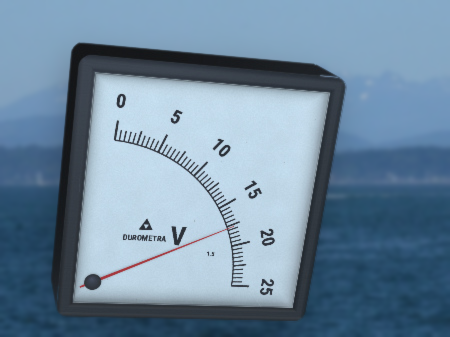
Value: 17.5
